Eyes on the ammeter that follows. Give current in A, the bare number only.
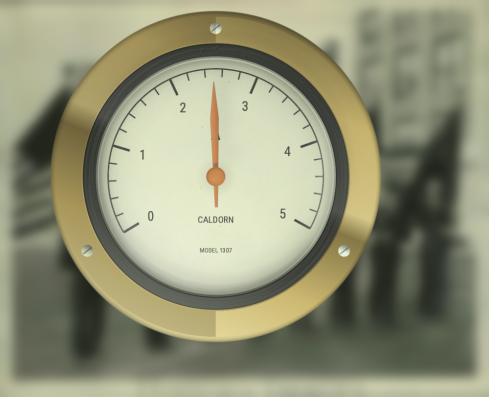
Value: 2.5
